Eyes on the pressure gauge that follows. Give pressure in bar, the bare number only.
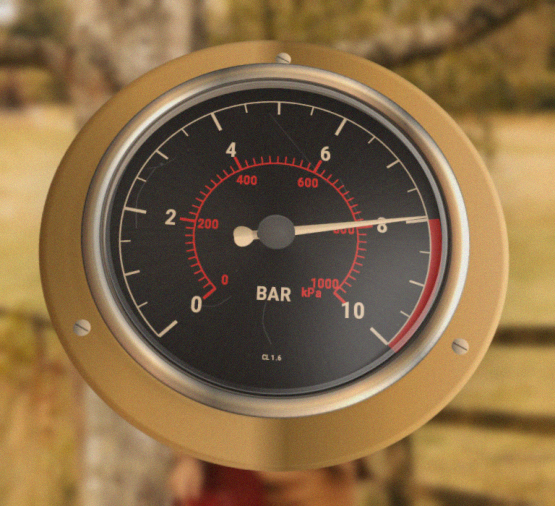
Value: 8
